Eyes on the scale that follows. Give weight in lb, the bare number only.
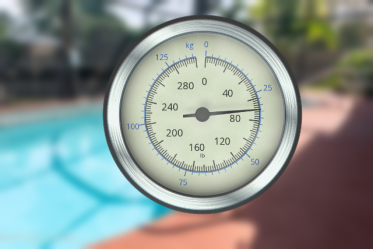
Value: 70
